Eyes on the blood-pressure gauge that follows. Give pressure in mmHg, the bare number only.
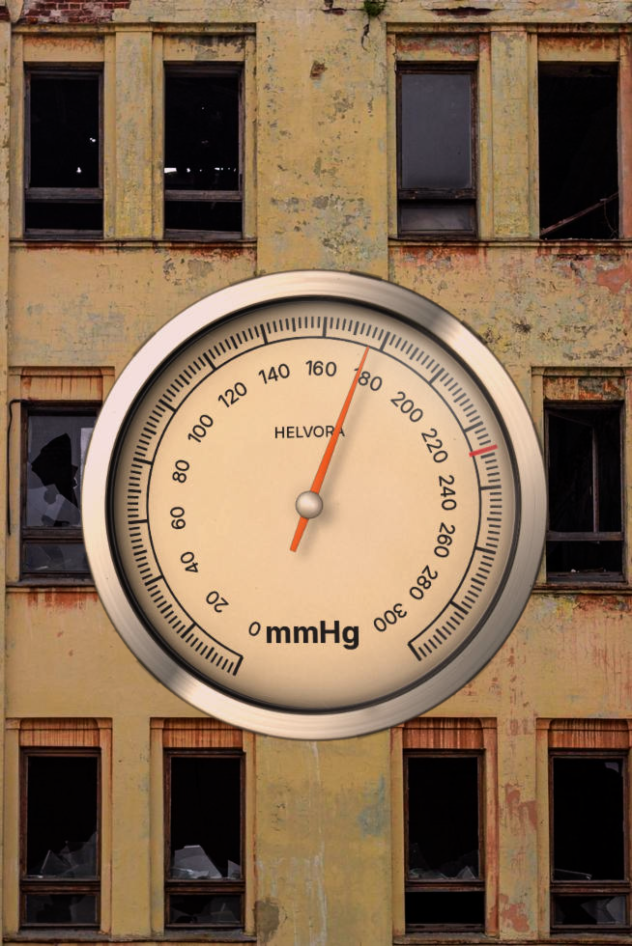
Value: 176
